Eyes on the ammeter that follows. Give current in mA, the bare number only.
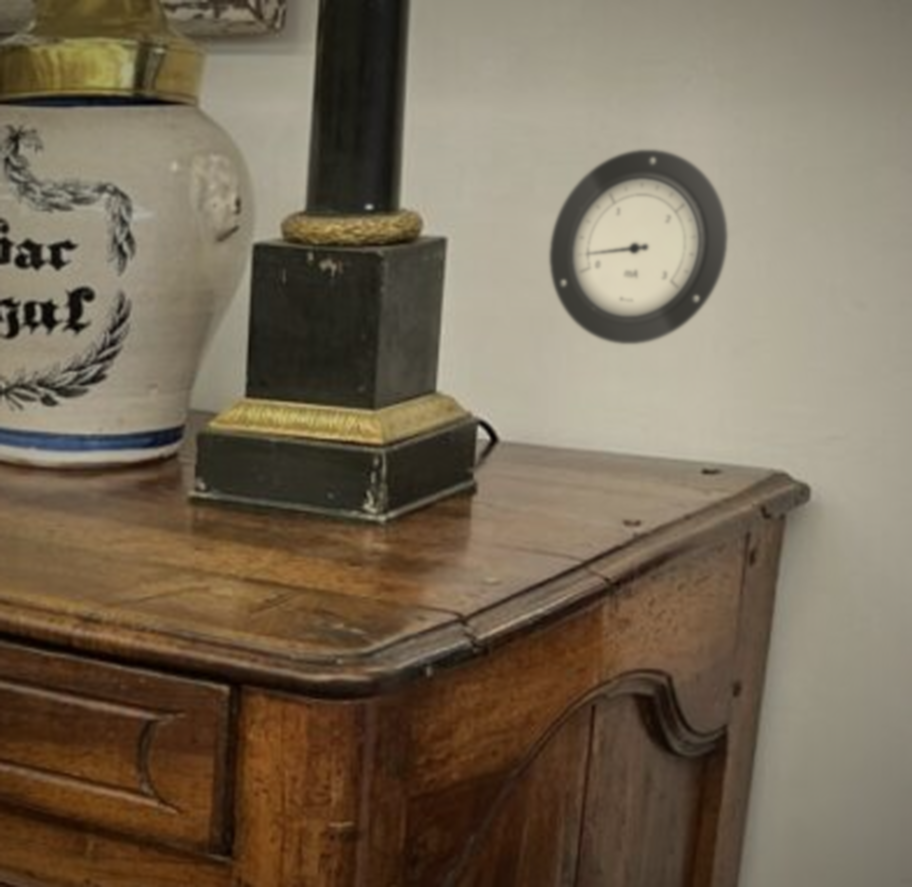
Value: 0.2
